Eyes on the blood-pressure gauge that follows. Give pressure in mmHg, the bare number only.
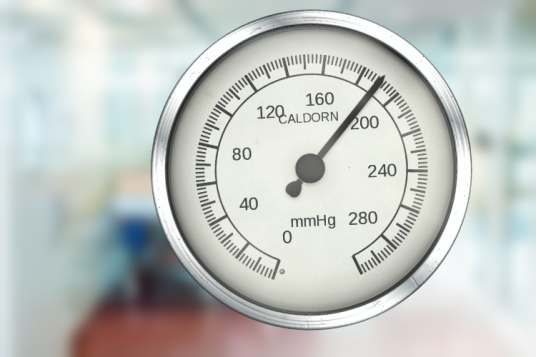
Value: 190
